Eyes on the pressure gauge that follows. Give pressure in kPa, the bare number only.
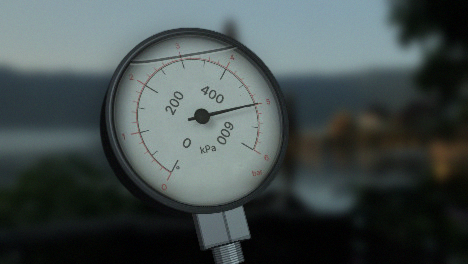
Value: 500
